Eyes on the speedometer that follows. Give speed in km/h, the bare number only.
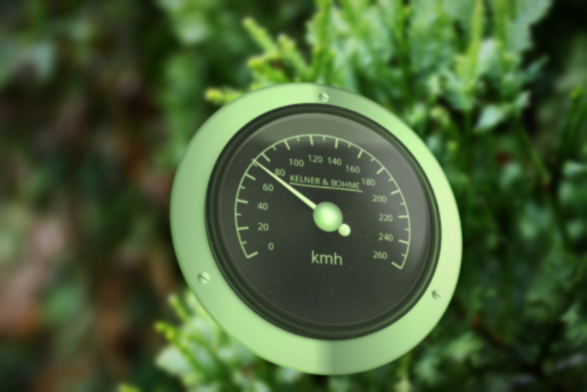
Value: 70
